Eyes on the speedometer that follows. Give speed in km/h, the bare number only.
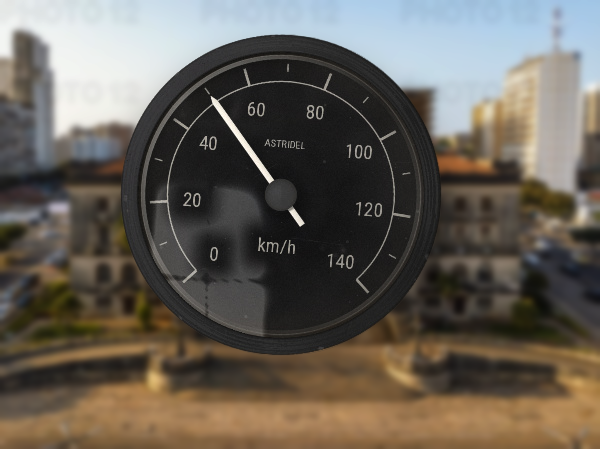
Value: 50
